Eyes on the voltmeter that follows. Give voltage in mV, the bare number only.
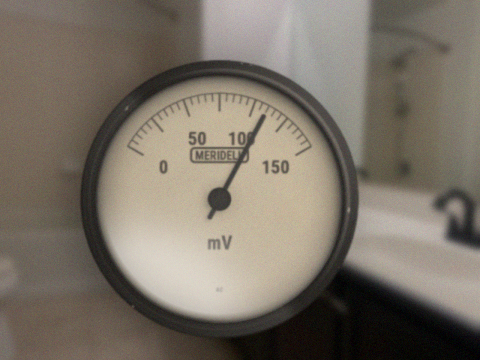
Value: 110
